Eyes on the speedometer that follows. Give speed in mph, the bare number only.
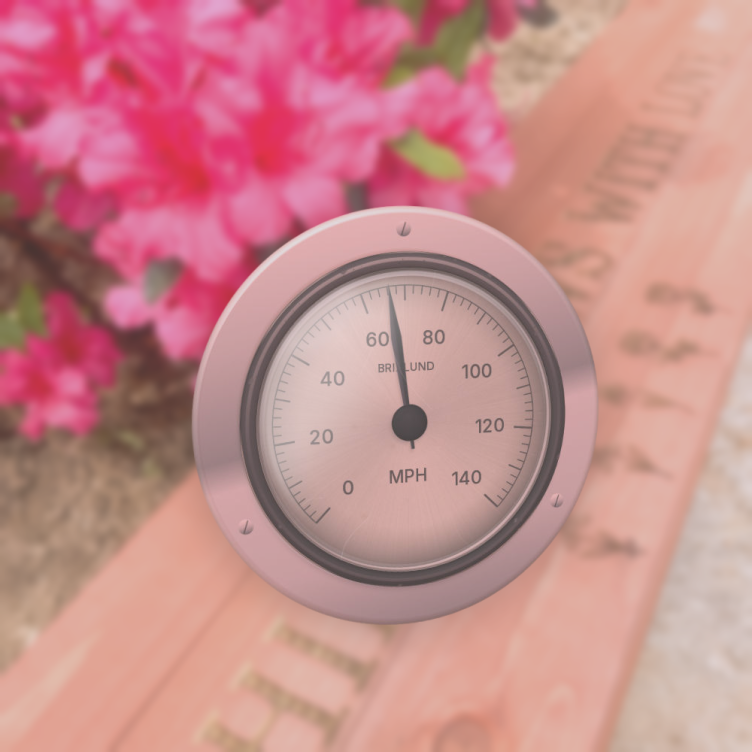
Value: 66
